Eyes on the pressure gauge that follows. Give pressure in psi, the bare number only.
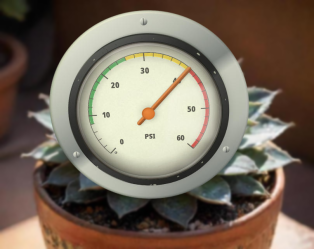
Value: 40
